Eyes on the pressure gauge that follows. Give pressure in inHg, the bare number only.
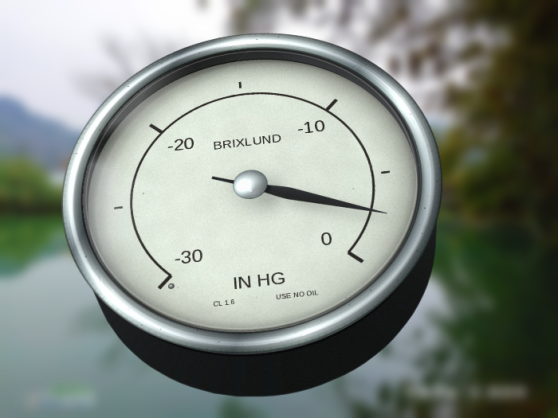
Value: -2.5
